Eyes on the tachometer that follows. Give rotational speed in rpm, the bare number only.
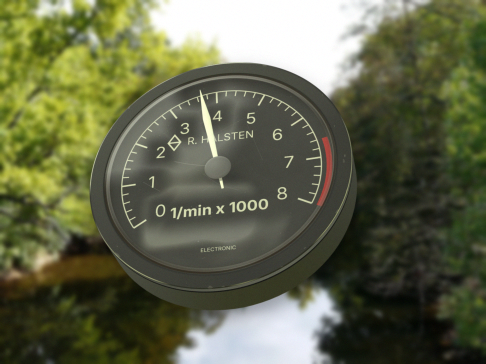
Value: 3700
